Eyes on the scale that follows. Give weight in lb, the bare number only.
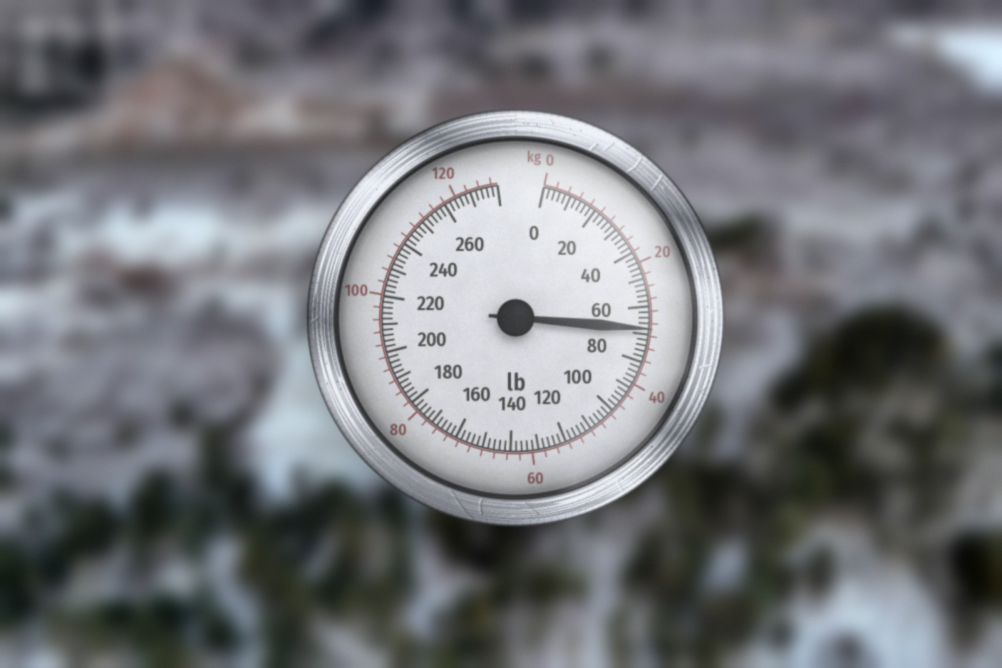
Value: 68
